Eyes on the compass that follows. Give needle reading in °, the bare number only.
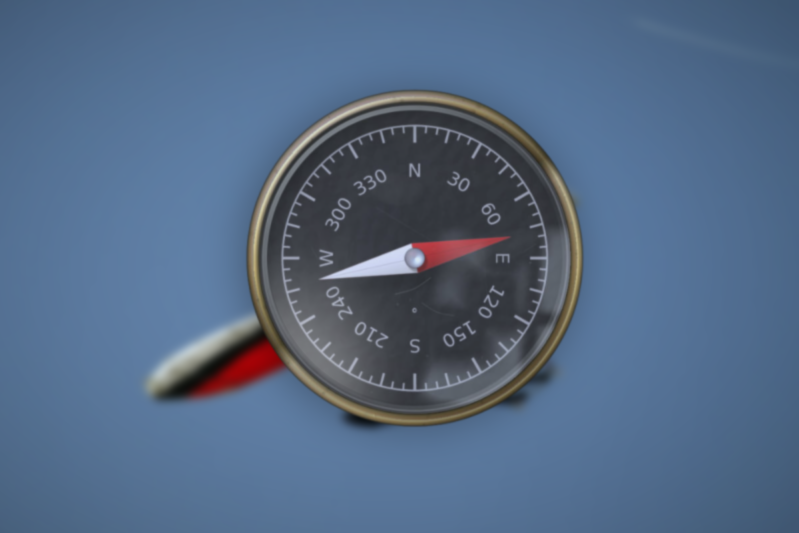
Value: 77.5
